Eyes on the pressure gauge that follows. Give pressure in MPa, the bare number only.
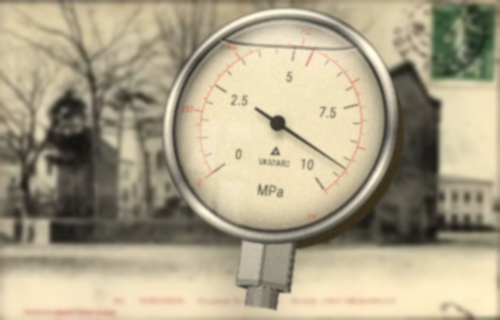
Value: 9.25
